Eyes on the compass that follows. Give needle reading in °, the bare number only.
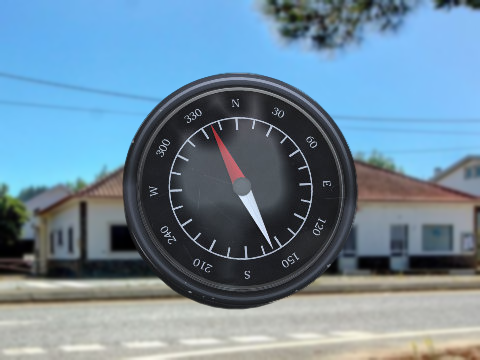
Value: 337.5
